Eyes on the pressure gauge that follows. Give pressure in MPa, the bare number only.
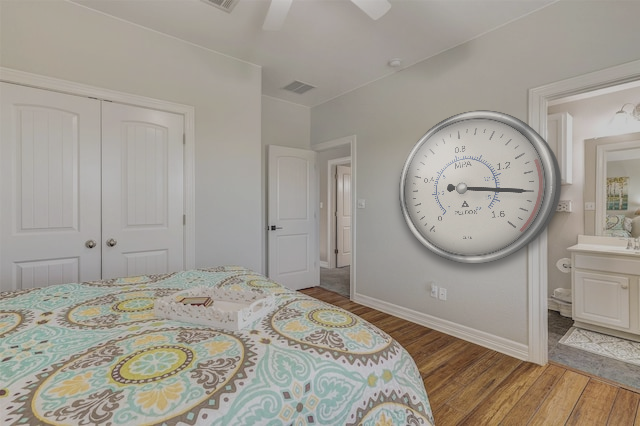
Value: 1.4
